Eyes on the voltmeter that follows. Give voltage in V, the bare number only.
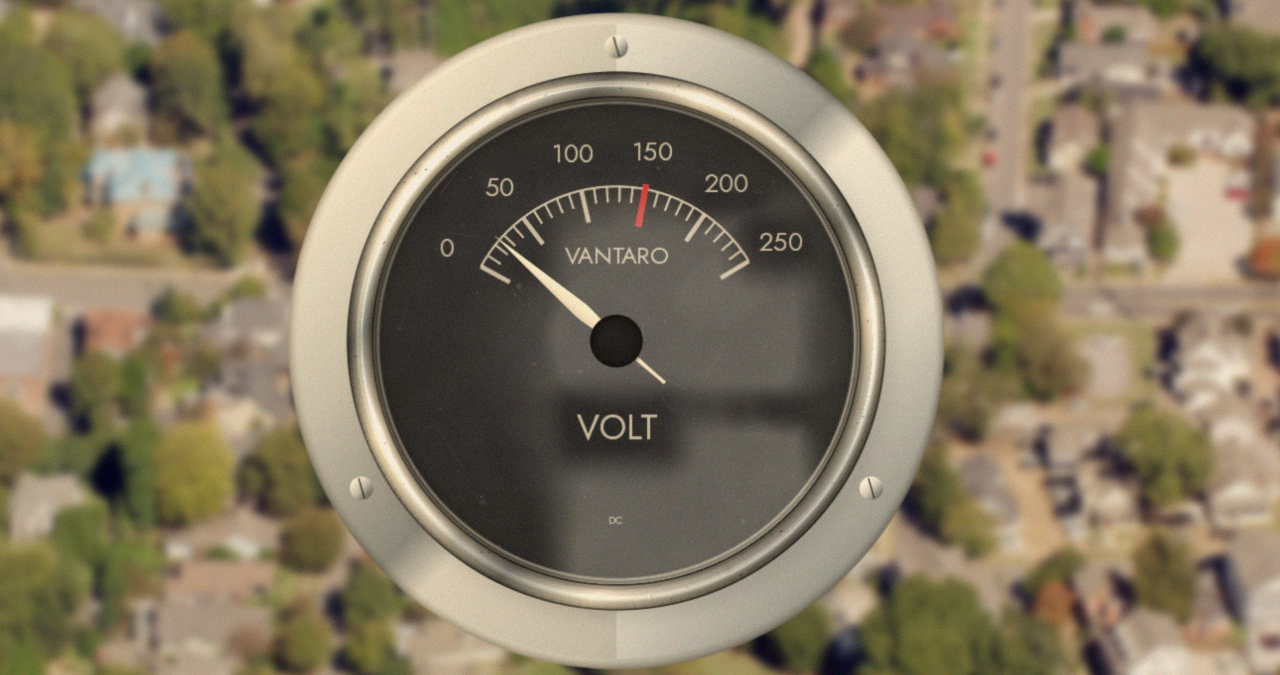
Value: 25
